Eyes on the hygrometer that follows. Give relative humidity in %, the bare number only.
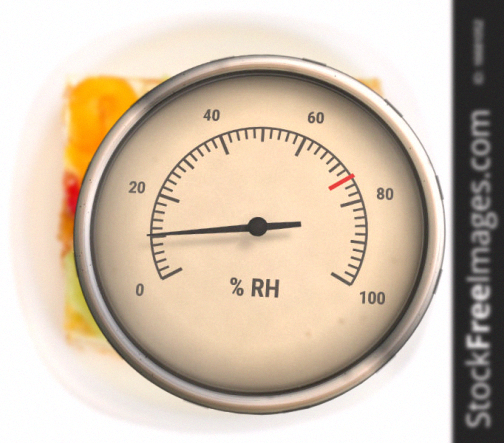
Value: 10
